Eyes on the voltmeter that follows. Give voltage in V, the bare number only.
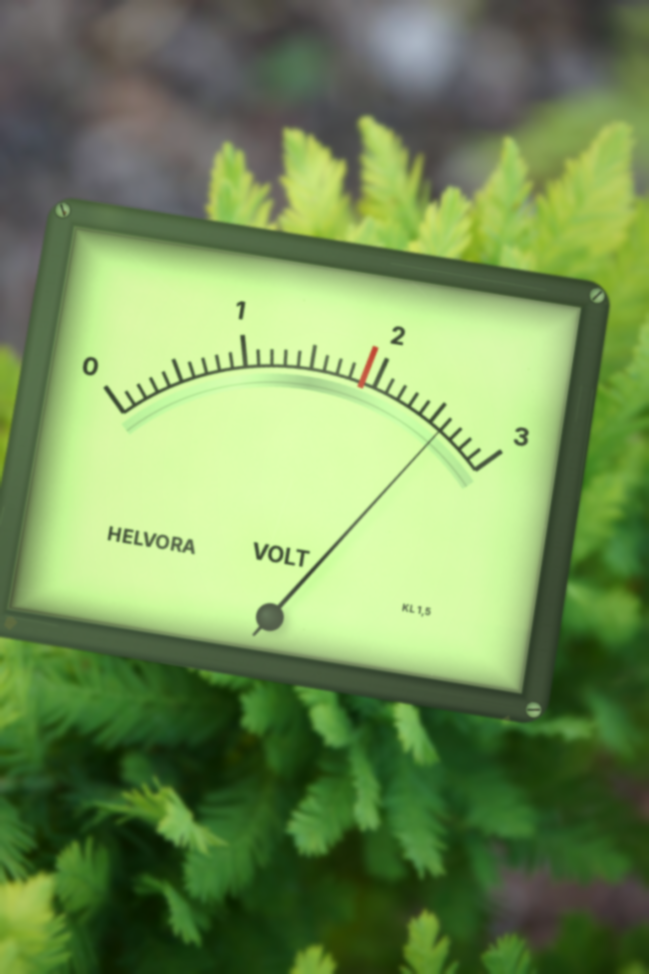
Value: 2.6
